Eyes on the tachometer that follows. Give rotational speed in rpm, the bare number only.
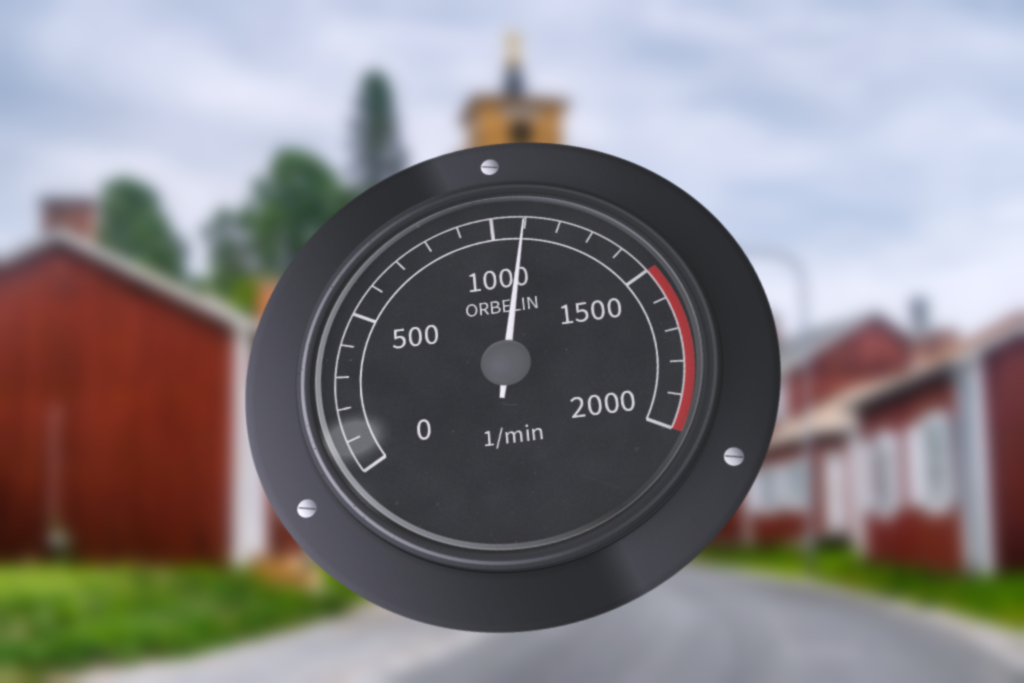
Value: 1100
